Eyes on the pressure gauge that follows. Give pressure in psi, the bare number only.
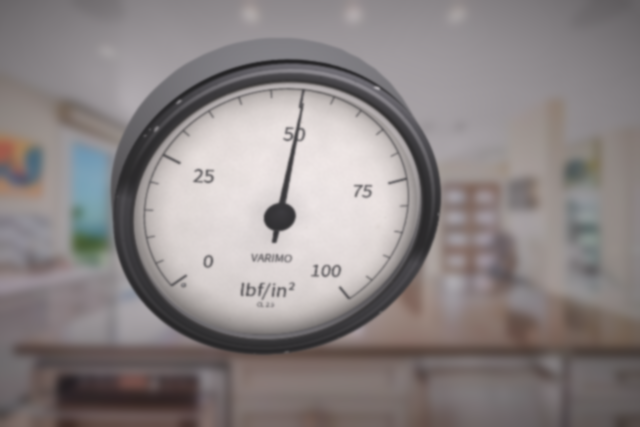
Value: 50
